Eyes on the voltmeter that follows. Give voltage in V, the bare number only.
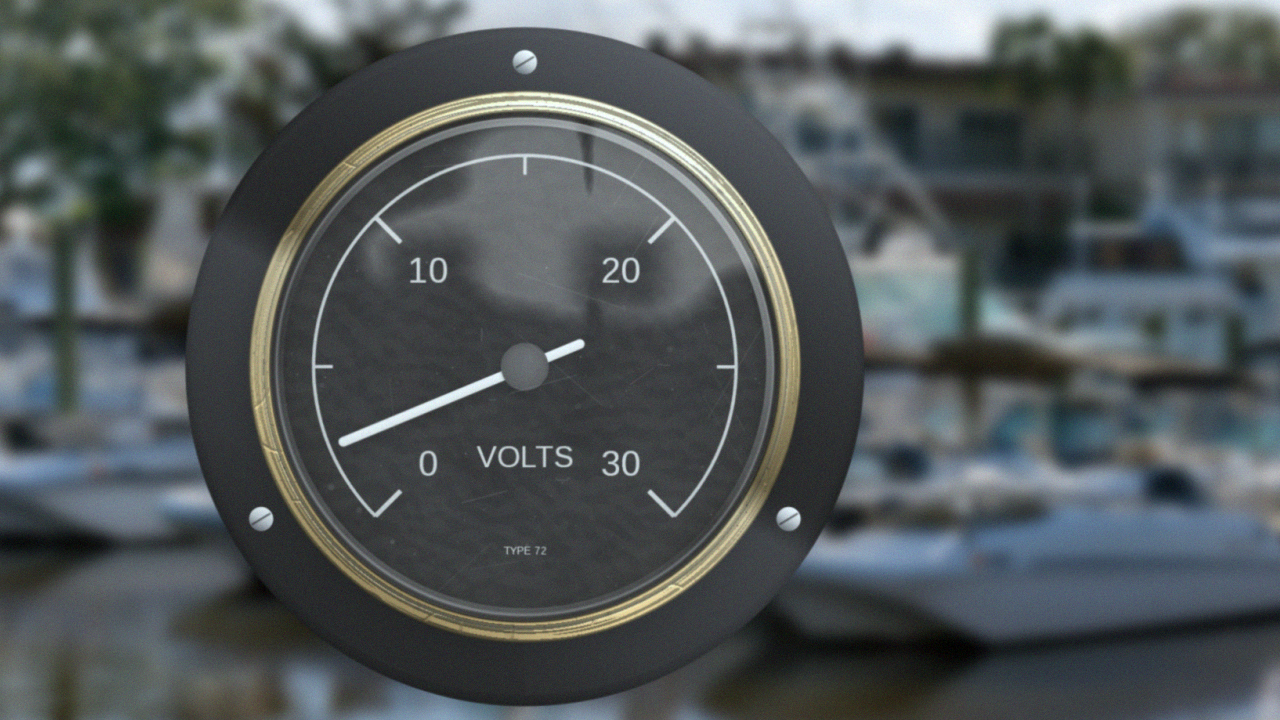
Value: 2.5
